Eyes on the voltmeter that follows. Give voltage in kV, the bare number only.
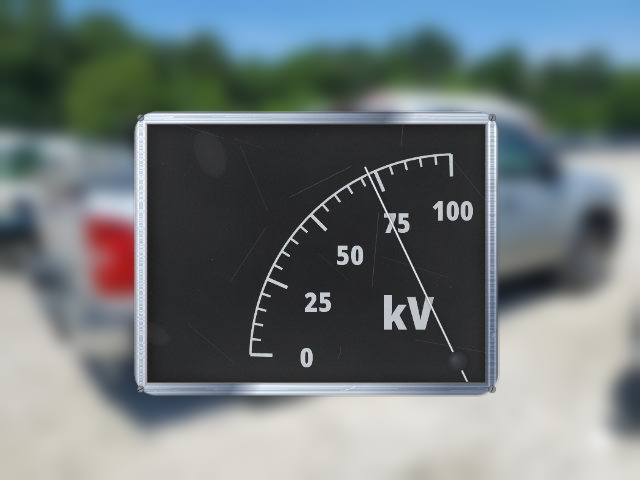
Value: 72.5
